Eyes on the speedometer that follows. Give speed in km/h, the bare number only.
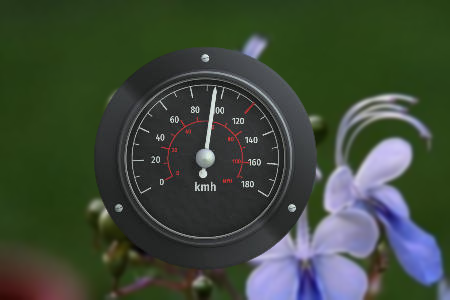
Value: 95
